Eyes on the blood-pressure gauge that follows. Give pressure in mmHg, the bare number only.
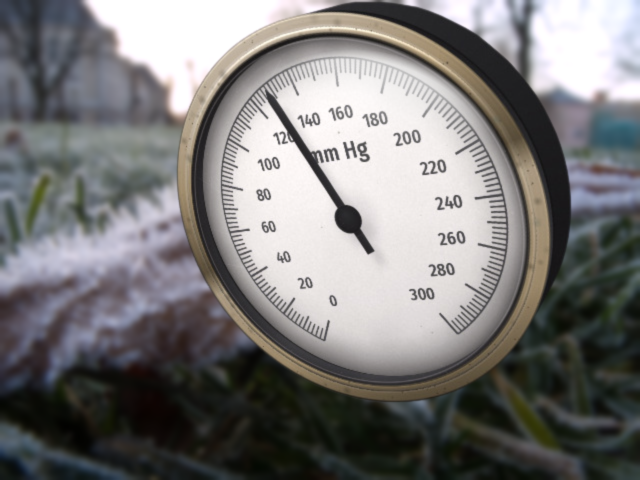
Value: 130
